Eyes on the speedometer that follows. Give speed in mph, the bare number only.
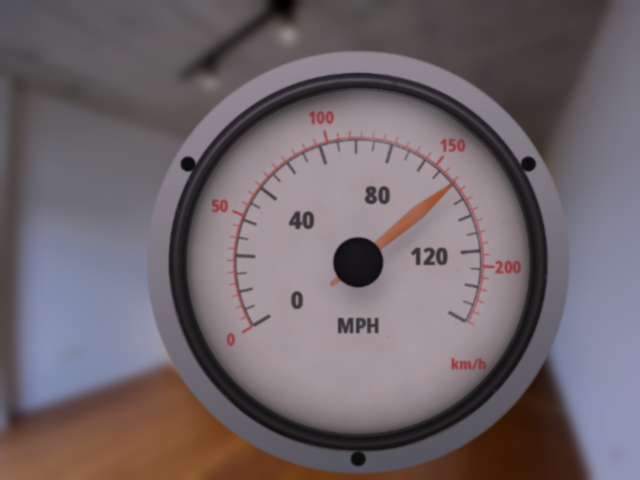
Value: 100
